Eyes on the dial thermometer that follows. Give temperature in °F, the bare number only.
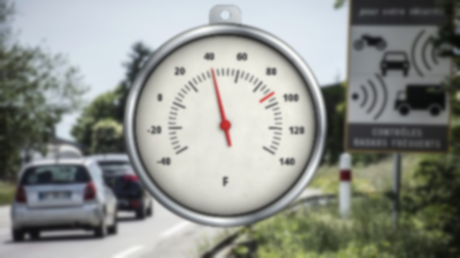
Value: 40
